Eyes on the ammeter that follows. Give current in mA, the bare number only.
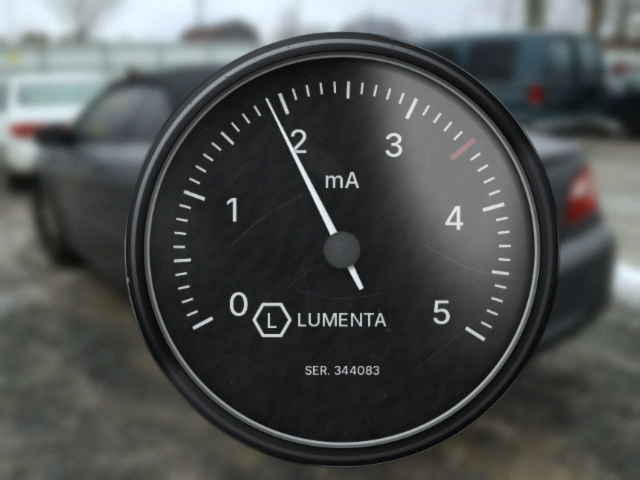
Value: 1.9
